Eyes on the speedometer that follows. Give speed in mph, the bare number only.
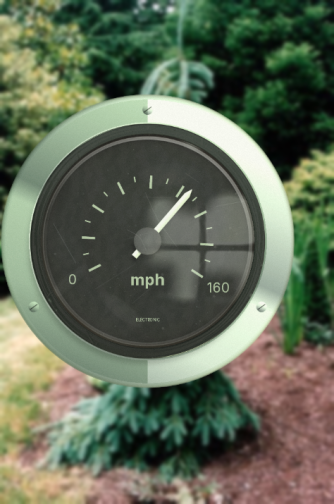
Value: 105
